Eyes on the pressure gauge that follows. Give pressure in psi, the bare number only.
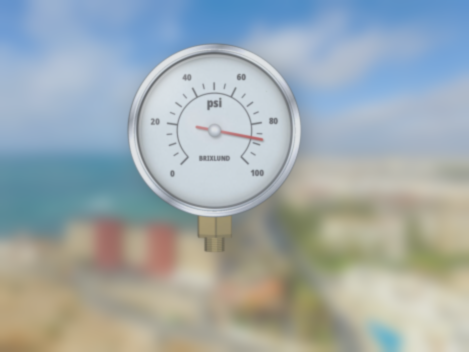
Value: 87.5
